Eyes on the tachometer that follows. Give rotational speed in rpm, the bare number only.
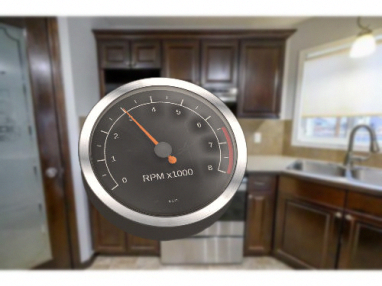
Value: 3000
